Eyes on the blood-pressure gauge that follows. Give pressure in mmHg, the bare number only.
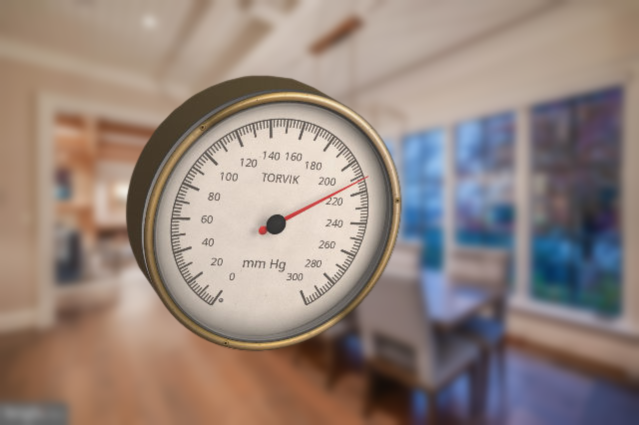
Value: 210
